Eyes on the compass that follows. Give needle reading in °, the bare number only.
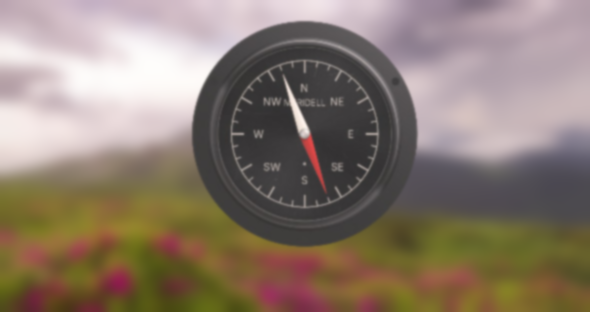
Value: 160
